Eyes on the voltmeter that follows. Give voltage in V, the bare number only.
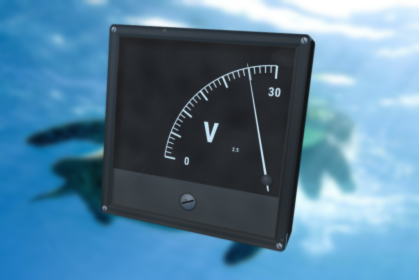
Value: 25
